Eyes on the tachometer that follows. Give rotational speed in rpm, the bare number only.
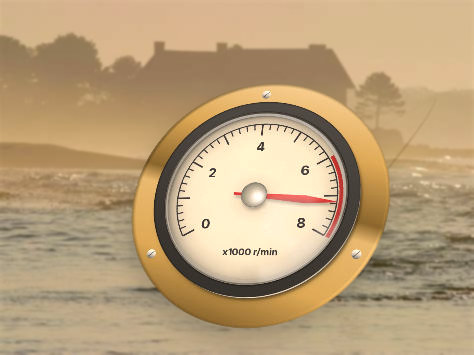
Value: 7200
